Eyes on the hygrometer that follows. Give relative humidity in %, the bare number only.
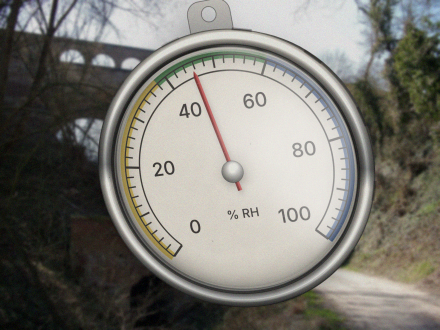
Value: 46
